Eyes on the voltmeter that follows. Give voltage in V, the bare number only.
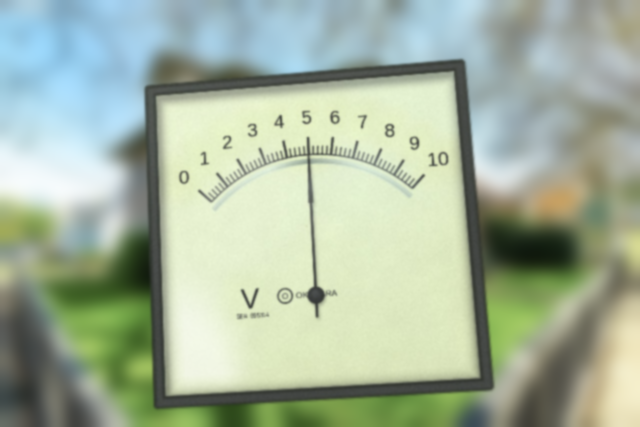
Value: 5
